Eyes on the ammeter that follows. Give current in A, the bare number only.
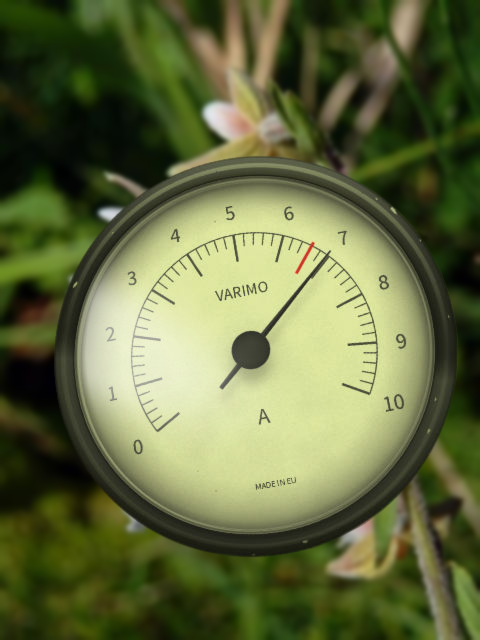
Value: 7
